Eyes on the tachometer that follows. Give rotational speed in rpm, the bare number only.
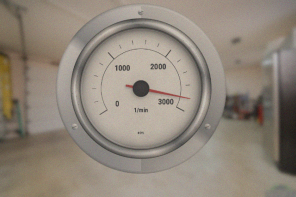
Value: 2800
